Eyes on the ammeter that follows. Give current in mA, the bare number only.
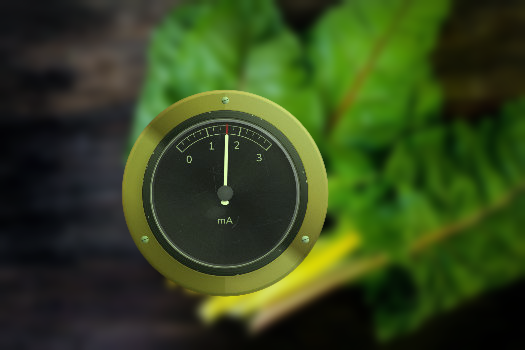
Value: 1.6
